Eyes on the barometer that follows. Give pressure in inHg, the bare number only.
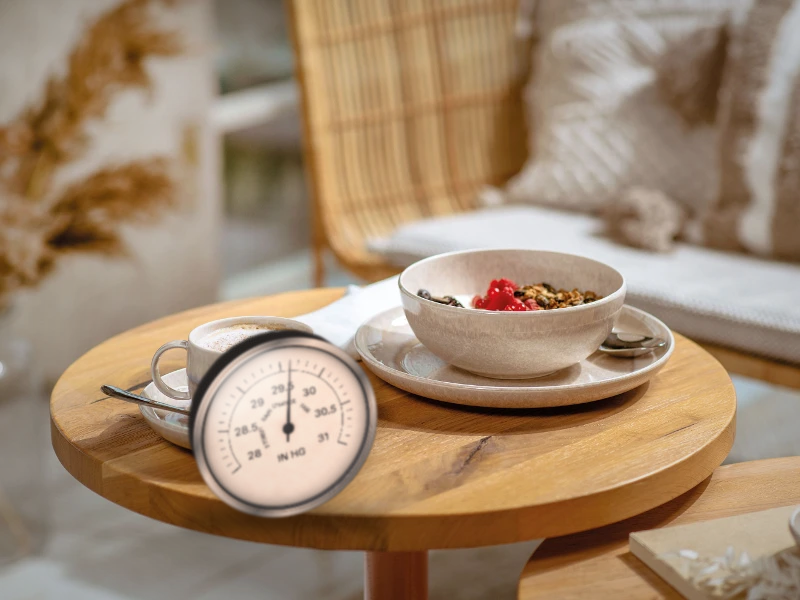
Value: 29.6
